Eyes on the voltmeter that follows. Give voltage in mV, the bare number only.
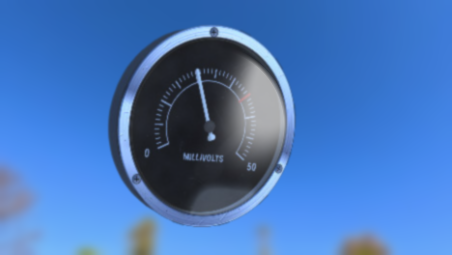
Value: 20
